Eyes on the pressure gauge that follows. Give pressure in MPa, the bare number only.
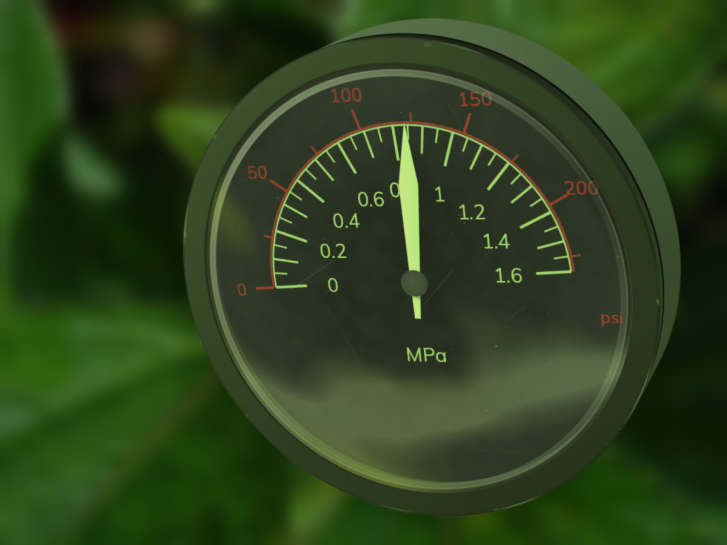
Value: 0.85
